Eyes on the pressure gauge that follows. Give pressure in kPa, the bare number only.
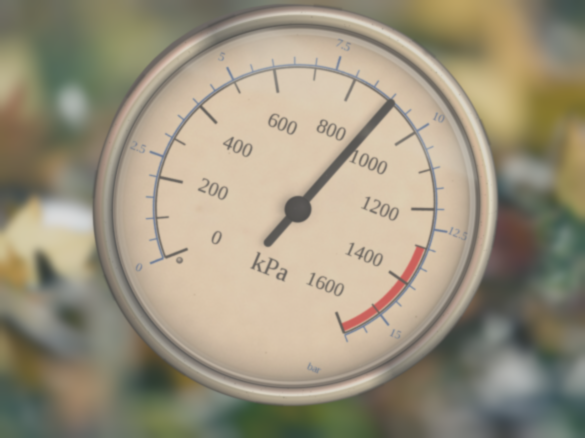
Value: 900
